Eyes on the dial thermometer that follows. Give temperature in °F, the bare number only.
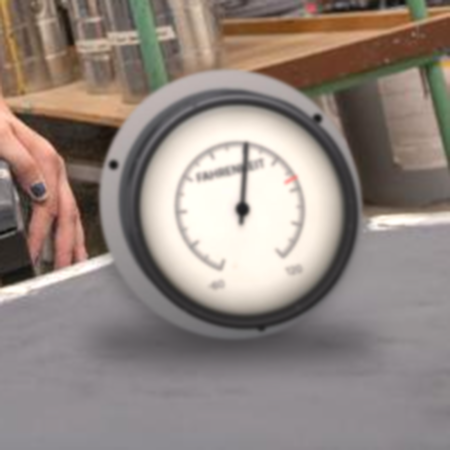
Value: 40
